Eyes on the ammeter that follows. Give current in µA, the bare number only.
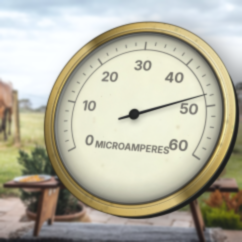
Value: 48
